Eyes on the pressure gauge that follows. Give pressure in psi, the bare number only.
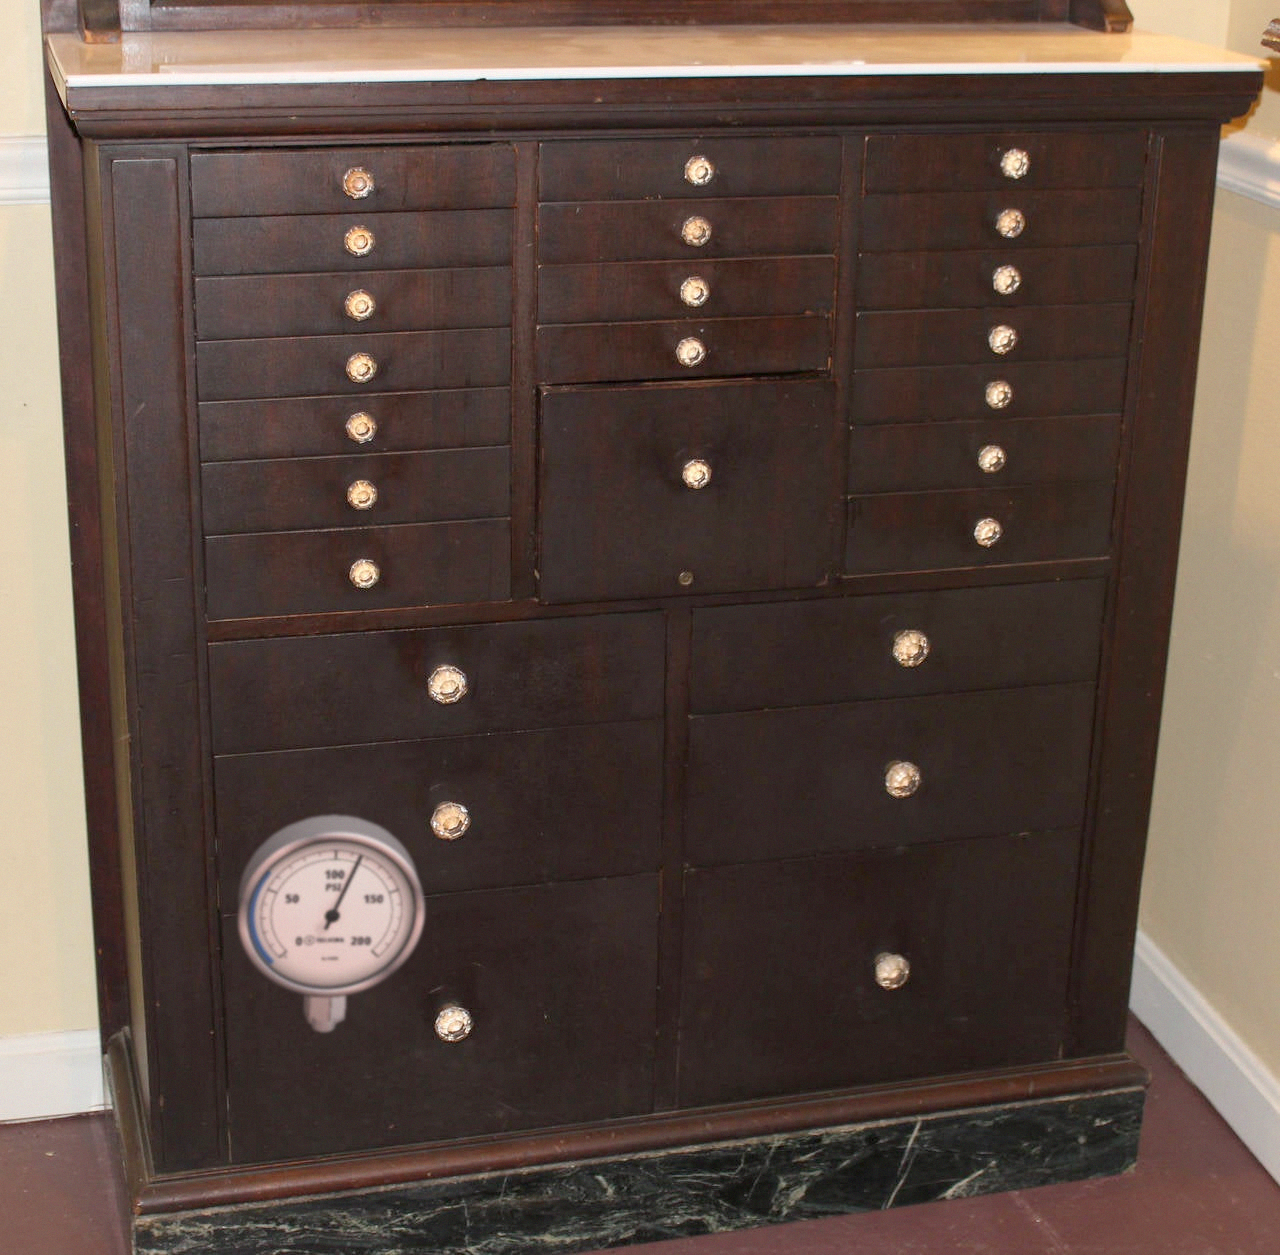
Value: 115
